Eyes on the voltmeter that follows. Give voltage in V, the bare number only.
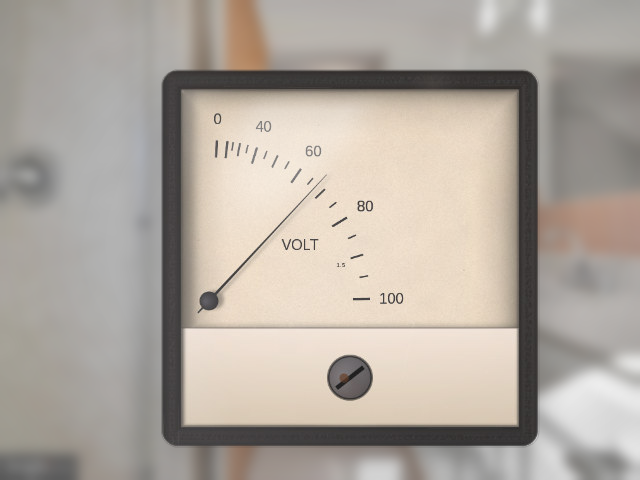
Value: 67.5
